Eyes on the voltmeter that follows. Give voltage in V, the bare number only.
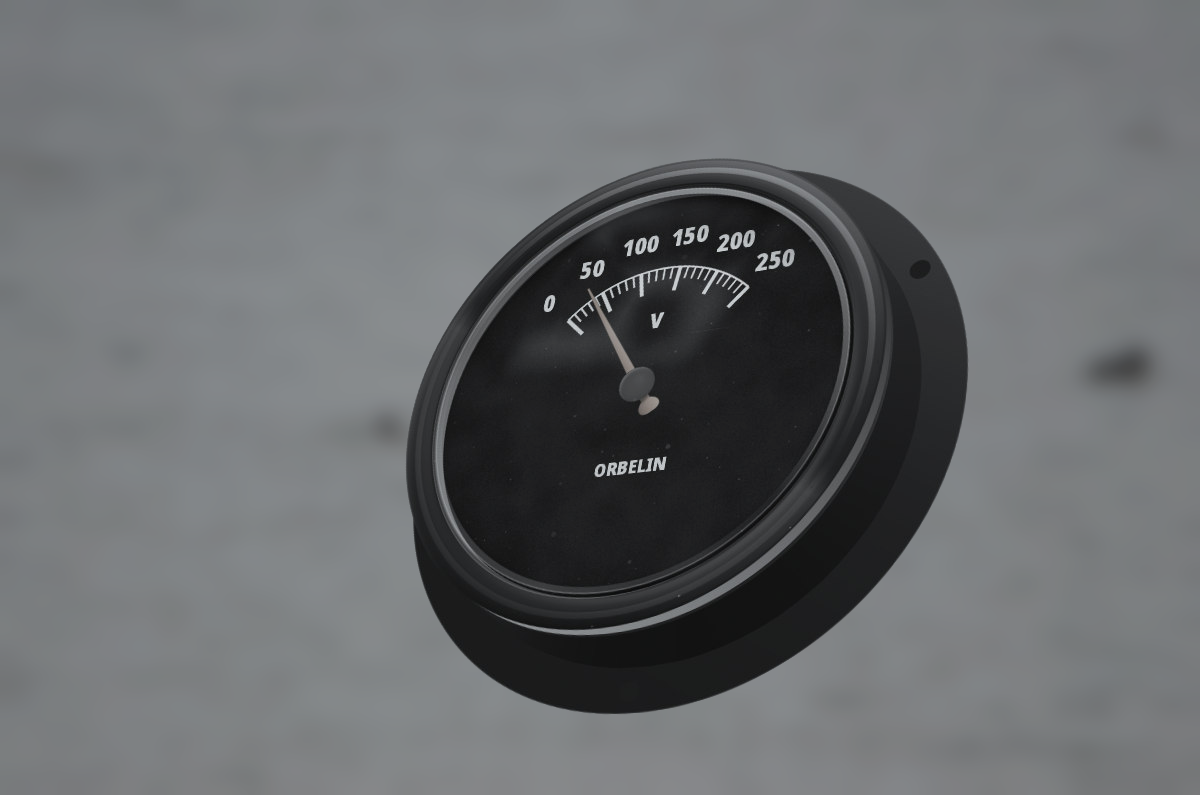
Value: 40
